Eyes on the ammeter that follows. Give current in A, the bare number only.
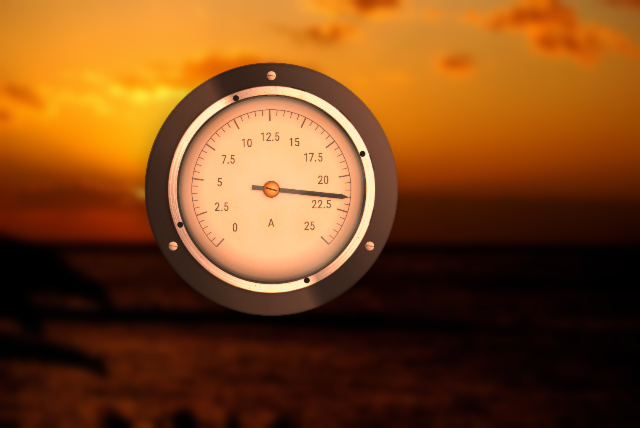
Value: 21.5
